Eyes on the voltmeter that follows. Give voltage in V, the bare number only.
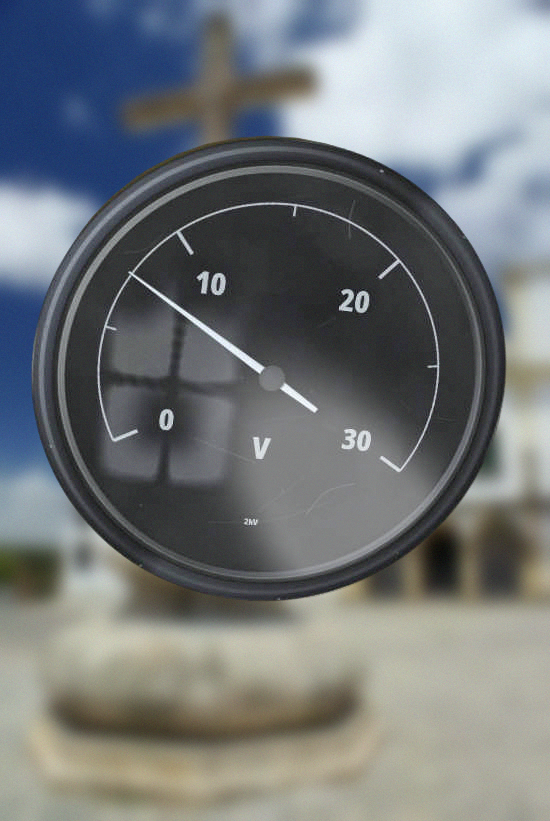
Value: 7.5
